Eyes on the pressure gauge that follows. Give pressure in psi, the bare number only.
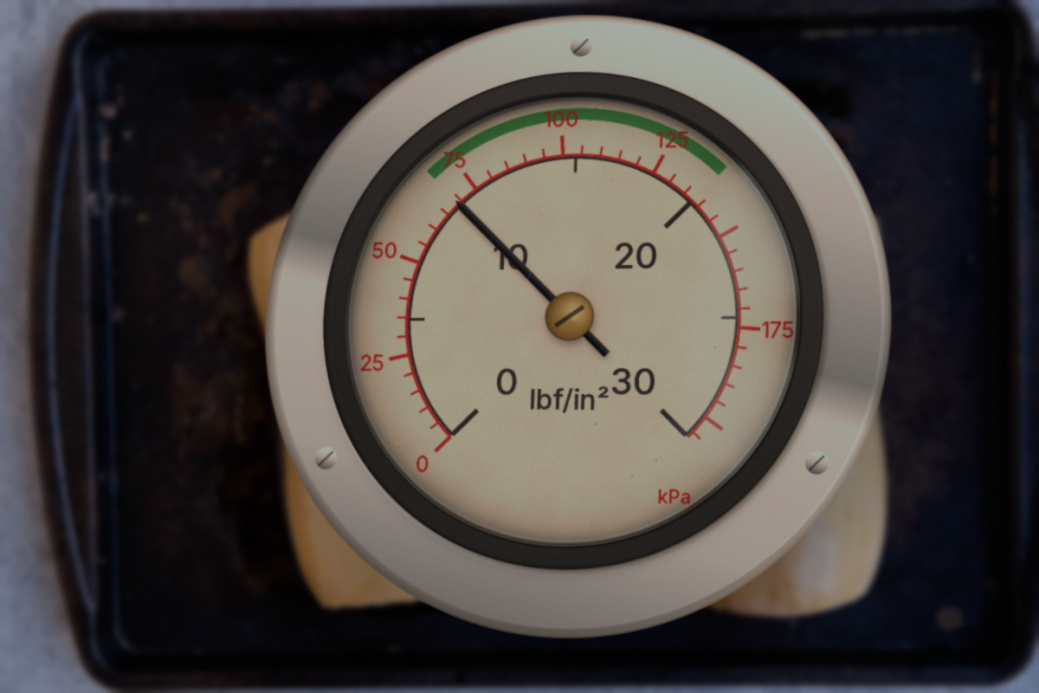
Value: 10
